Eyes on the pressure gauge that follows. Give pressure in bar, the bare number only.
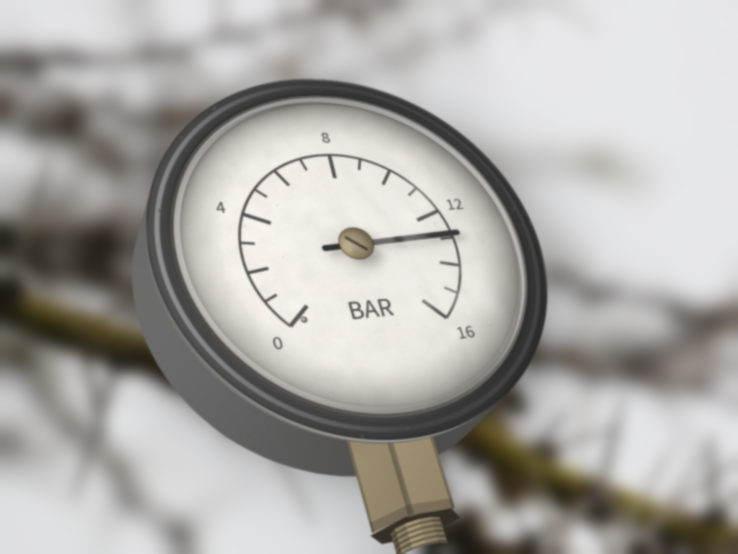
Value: 13
